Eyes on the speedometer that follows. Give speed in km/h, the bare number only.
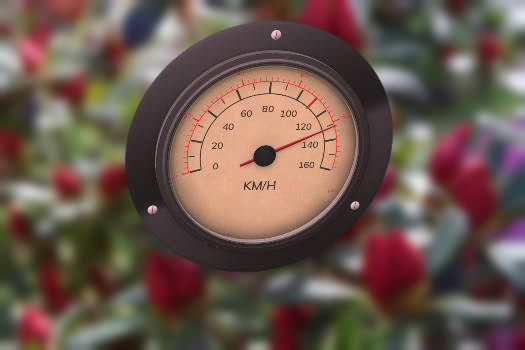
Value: 130
